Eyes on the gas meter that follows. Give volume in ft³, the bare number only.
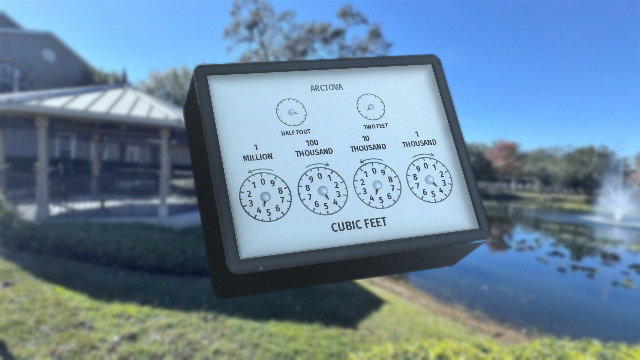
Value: 444400
